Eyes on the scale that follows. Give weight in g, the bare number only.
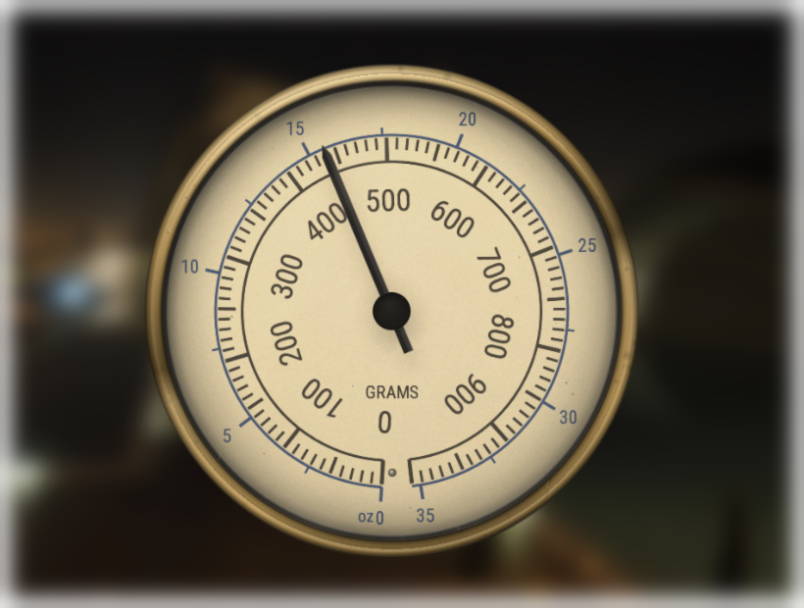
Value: 440
